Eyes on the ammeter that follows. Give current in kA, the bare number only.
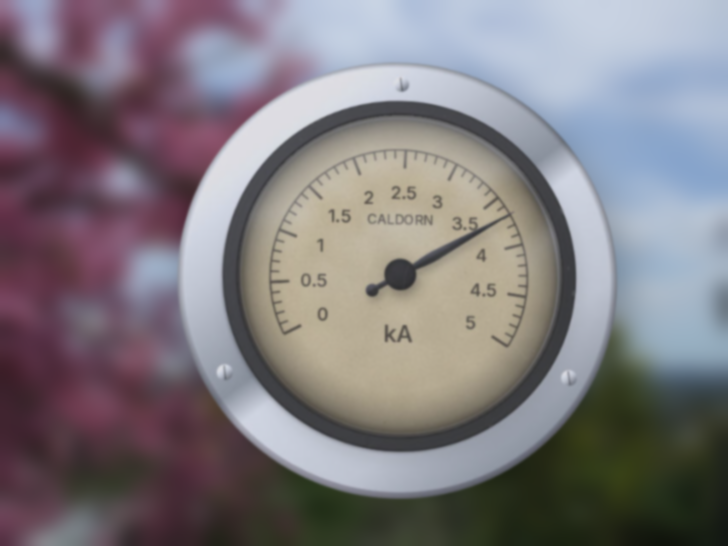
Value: 3.7
